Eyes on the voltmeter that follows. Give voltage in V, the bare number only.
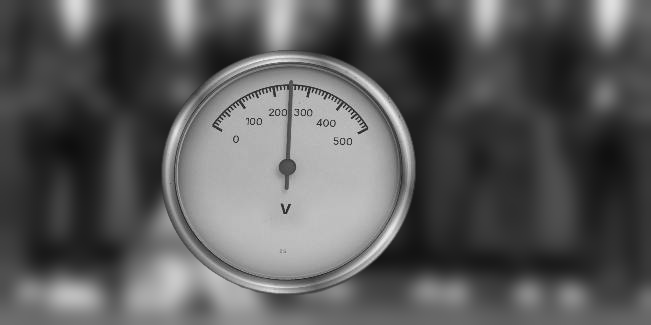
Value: 250
